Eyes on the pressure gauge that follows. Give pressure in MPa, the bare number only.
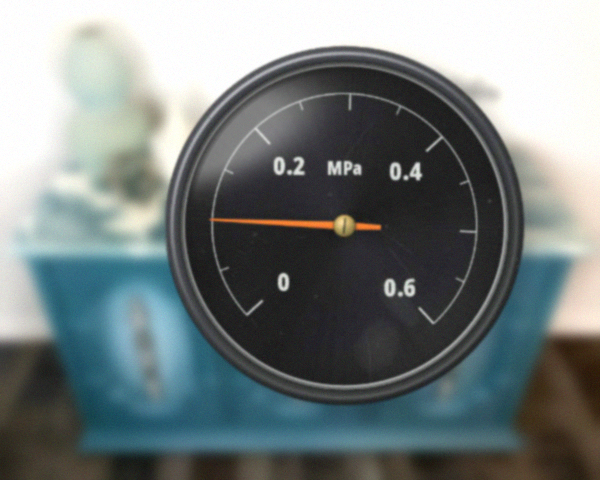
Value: 0.1
